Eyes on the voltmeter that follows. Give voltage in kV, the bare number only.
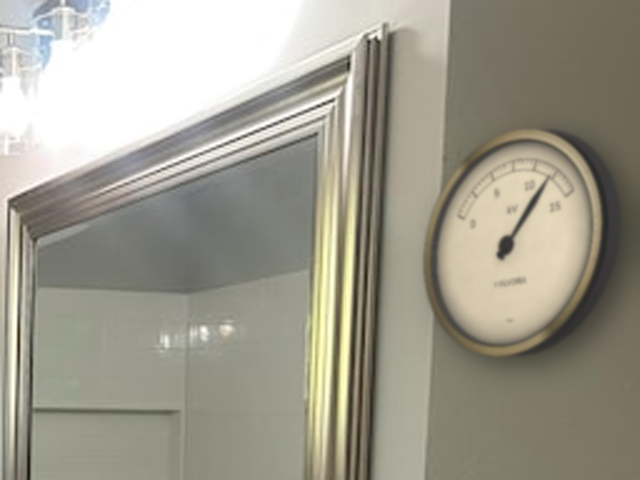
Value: 12.5
